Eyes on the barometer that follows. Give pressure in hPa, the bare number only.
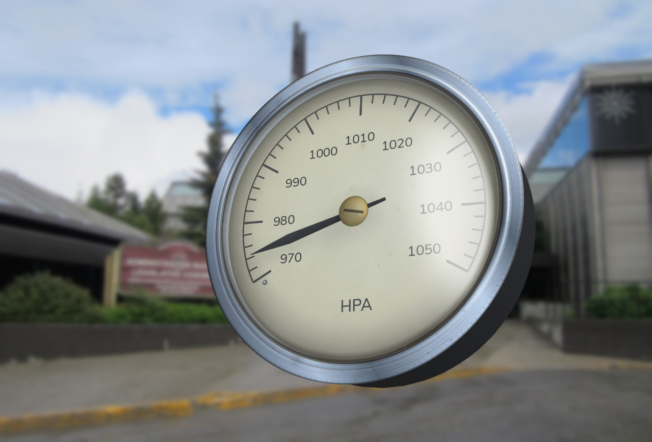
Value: 974
